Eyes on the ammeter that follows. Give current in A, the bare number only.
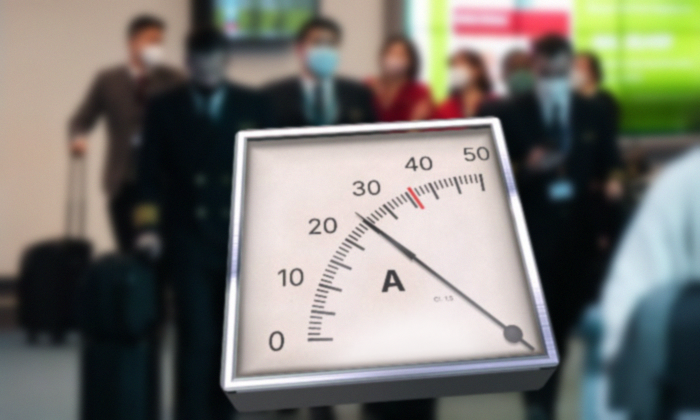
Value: 25
